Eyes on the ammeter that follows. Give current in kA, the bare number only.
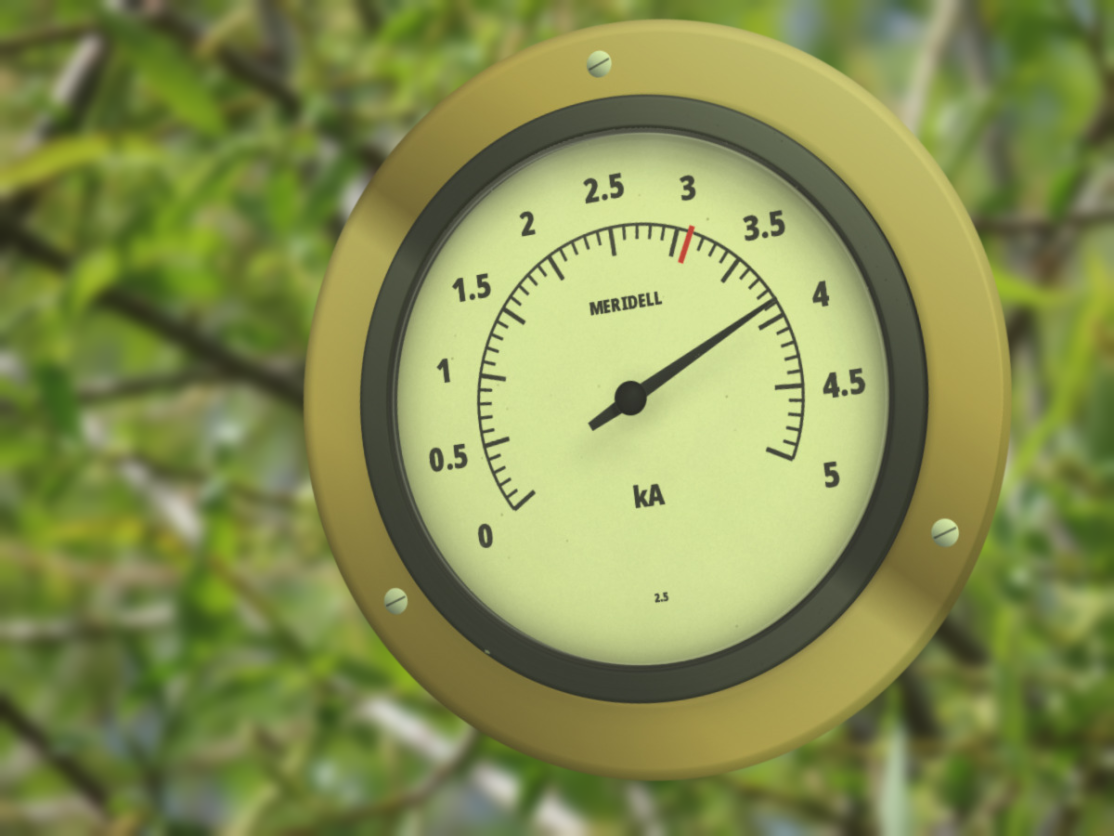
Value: 3.9
